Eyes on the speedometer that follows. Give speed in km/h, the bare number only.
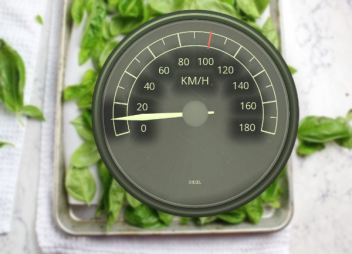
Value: 10
